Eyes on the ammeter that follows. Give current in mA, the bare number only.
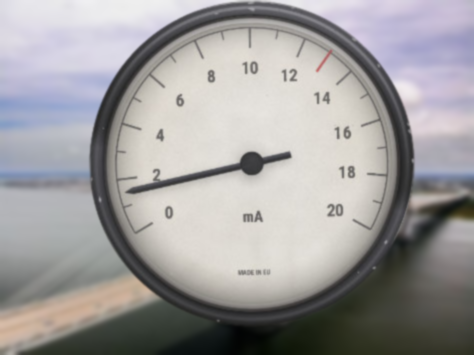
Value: 1.5
